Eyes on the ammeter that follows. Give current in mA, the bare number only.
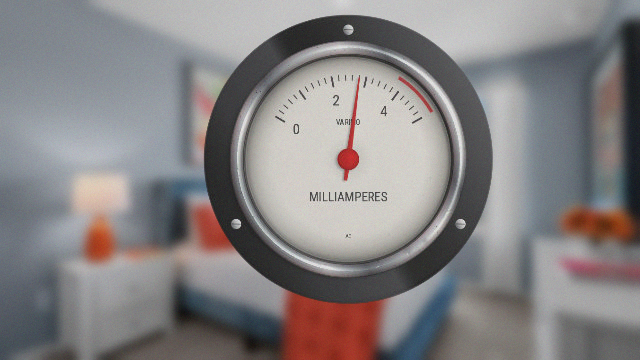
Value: 2.8
